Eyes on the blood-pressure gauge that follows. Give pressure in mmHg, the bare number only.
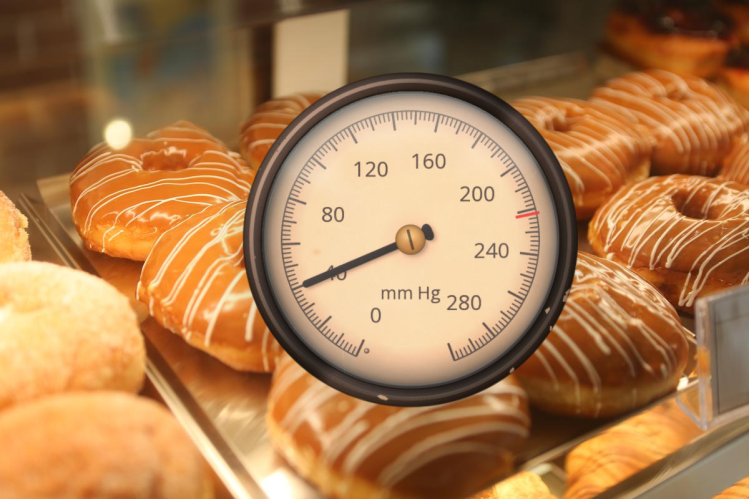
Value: 40
